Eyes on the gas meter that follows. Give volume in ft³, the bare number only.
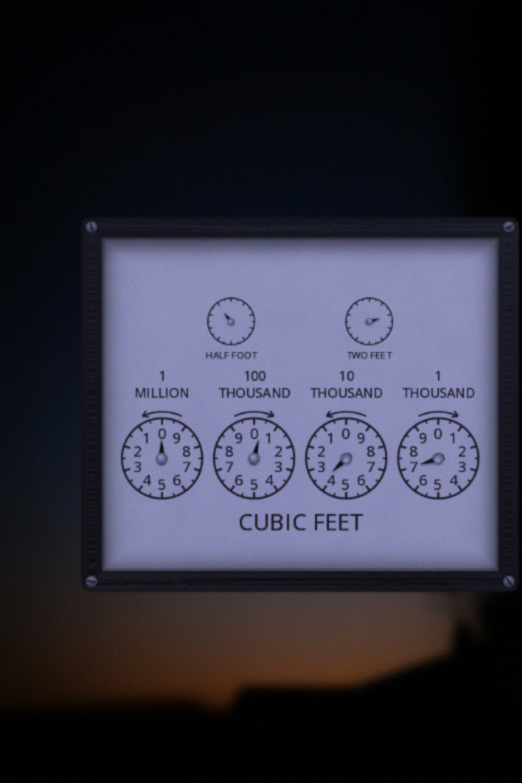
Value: 3700
